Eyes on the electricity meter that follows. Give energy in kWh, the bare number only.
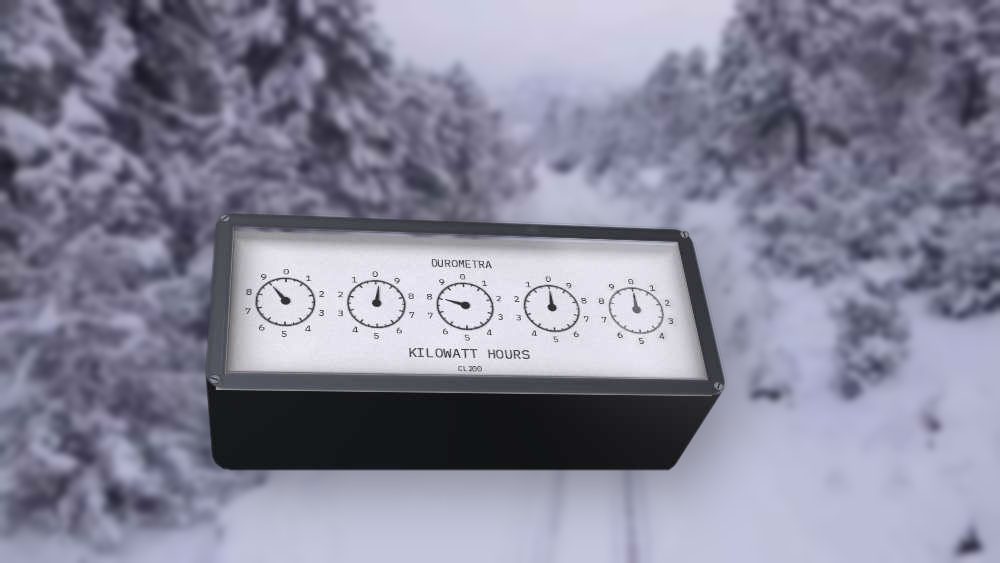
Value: 89800
